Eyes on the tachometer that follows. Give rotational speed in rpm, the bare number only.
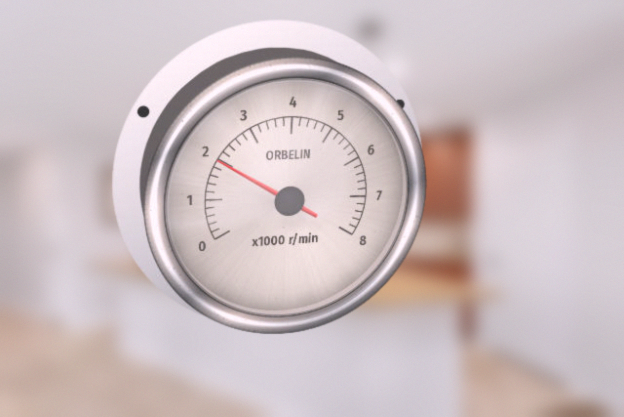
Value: 2000
